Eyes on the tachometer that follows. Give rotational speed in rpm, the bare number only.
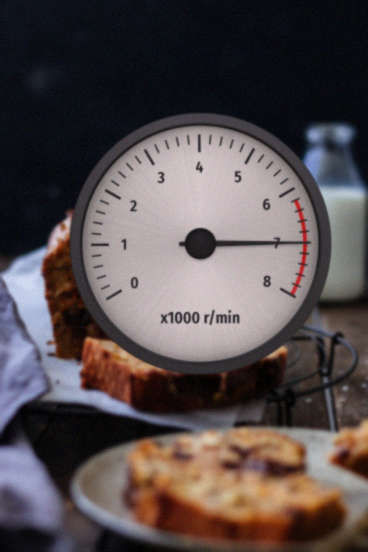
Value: 7000
